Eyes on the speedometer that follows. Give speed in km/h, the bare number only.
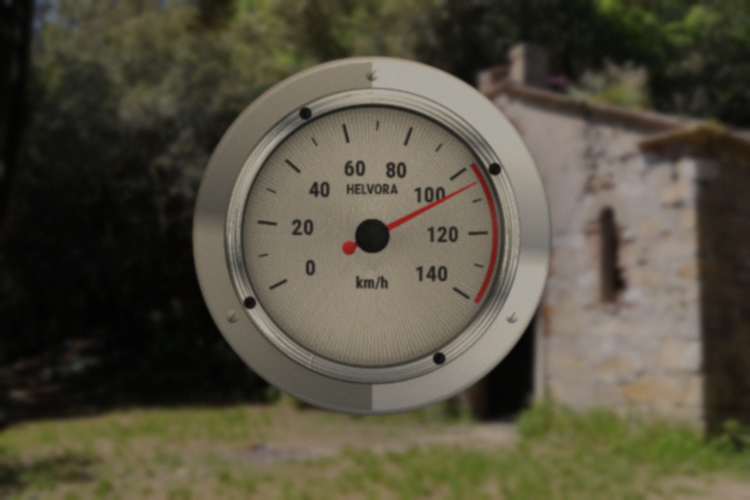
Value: 105
